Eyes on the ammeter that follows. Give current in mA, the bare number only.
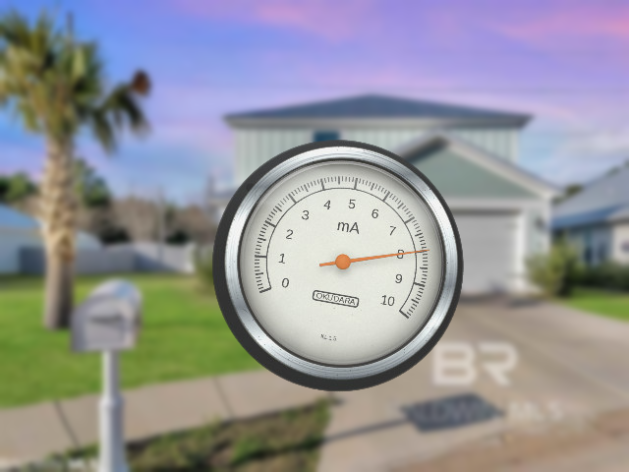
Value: 8
